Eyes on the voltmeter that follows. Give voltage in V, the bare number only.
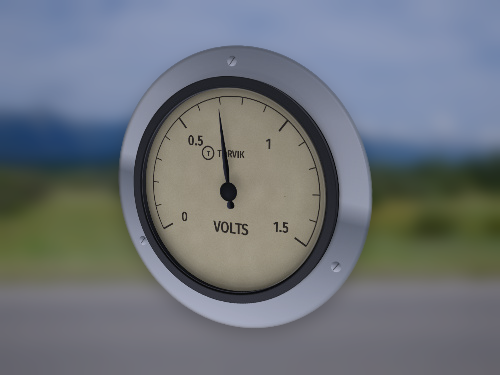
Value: 0.7
